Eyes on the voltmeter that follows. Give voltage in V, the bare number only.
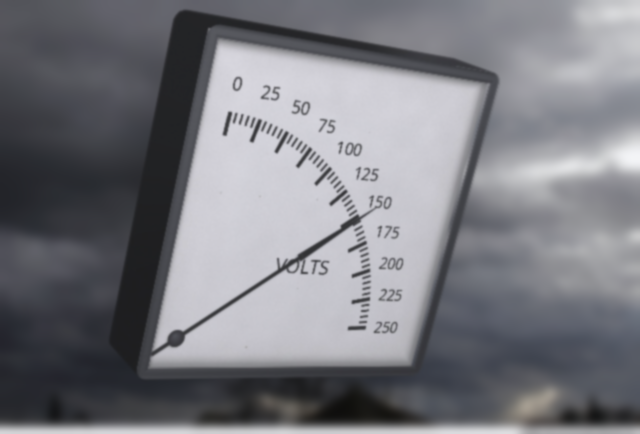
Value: 150
